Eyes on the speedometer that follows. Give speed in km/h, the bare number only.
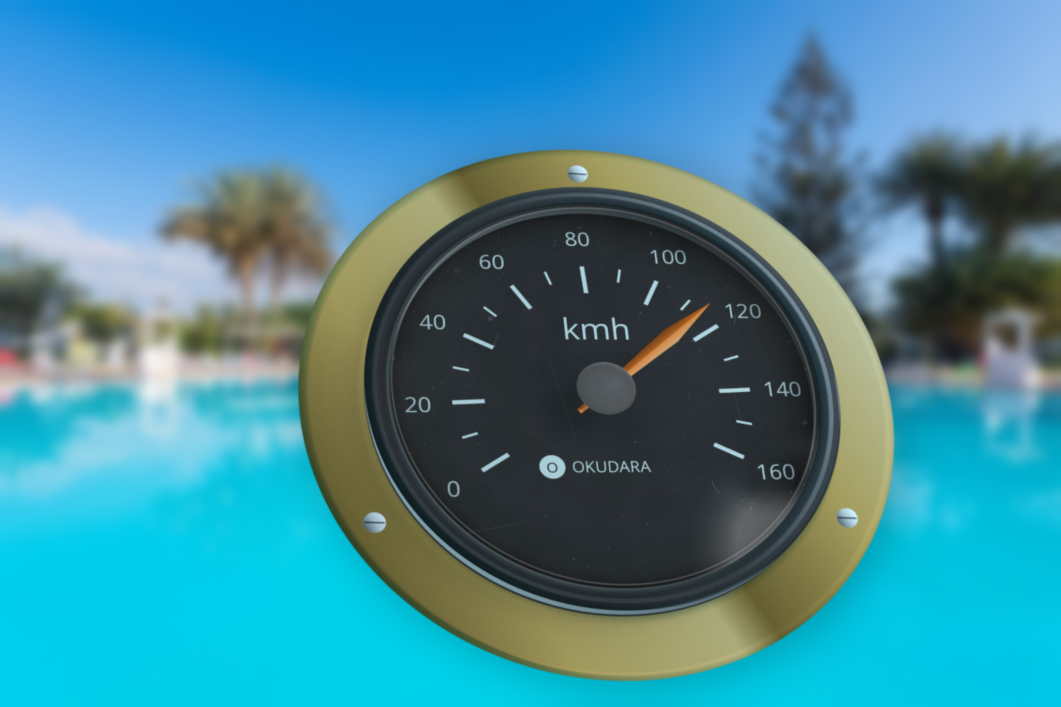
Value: 115
